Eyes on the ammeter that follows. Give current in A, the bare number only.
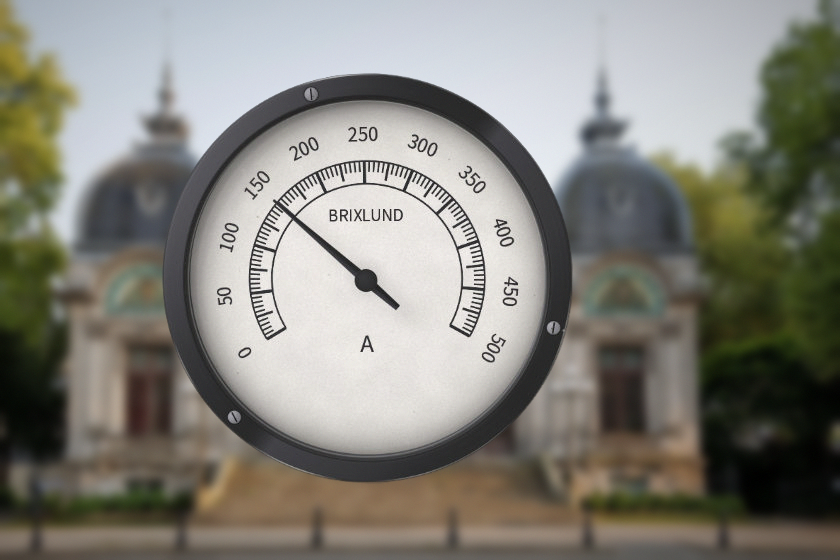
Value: 150
